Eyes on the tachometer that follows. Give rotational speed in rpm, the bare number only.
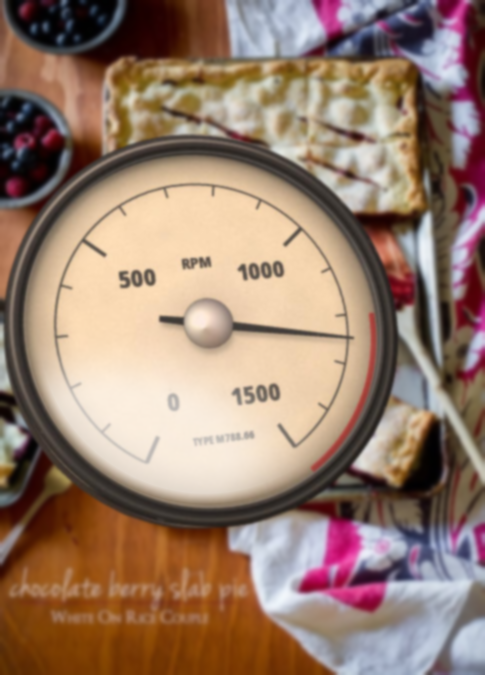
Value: 1250
